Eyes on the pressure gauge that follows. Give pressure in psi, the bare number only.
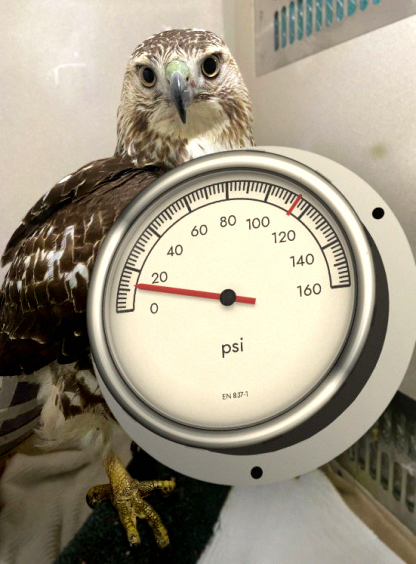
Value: 12
